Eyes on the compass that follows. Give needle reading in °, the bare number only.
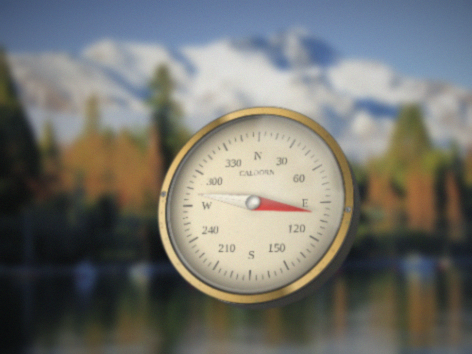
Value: 100
